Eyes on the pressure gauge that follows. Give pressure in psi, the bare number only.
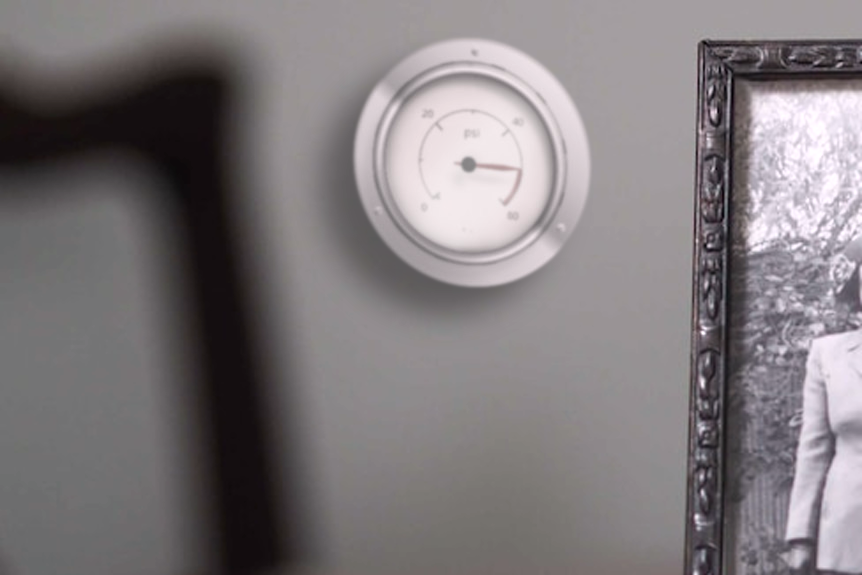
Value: 50
